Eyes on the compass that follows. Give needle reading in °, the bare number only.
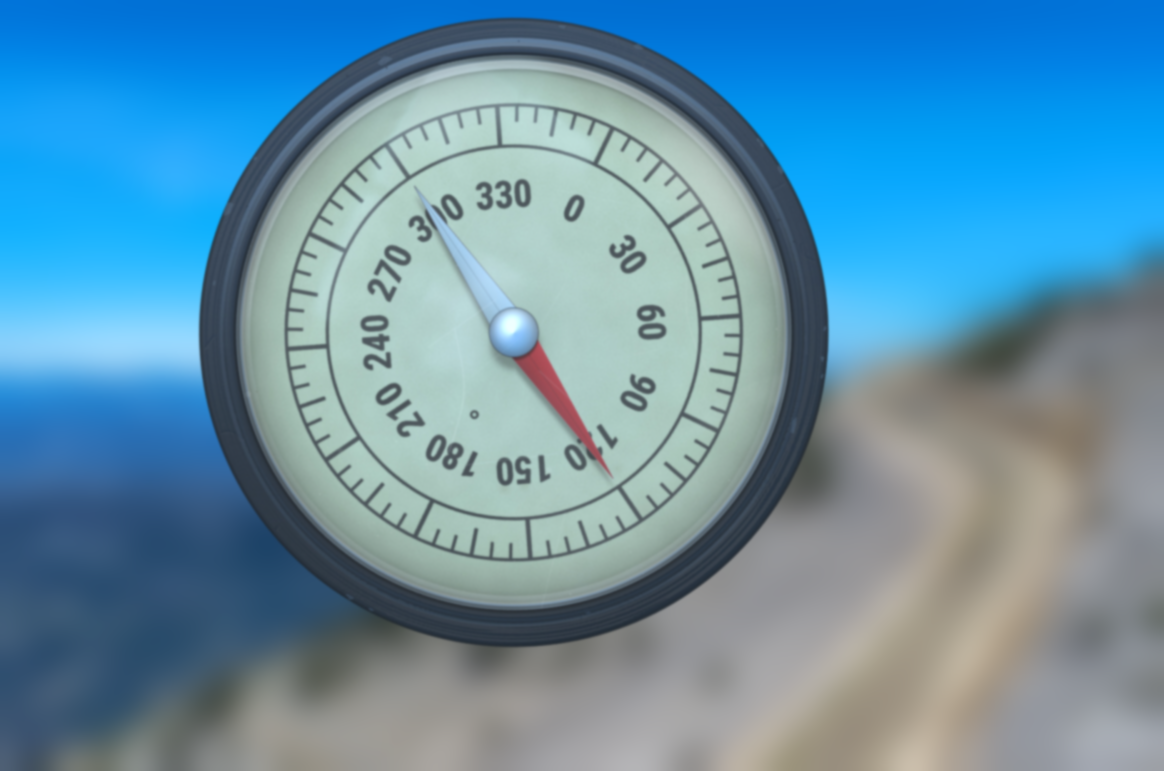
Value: 120
